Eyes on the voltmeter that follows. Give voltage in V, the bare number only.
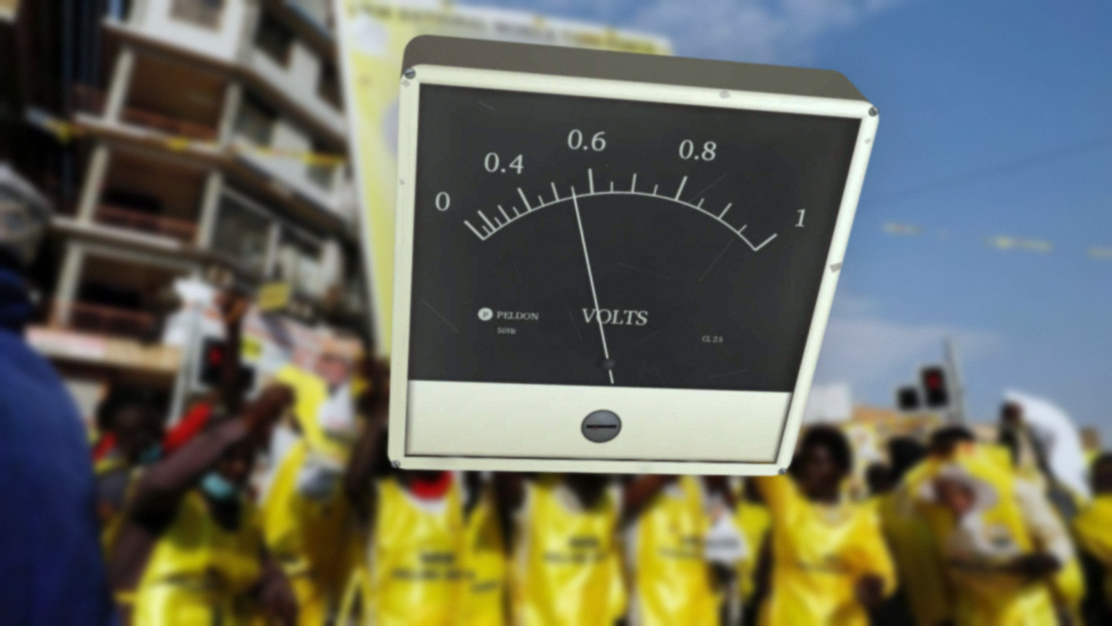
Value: 0.55
